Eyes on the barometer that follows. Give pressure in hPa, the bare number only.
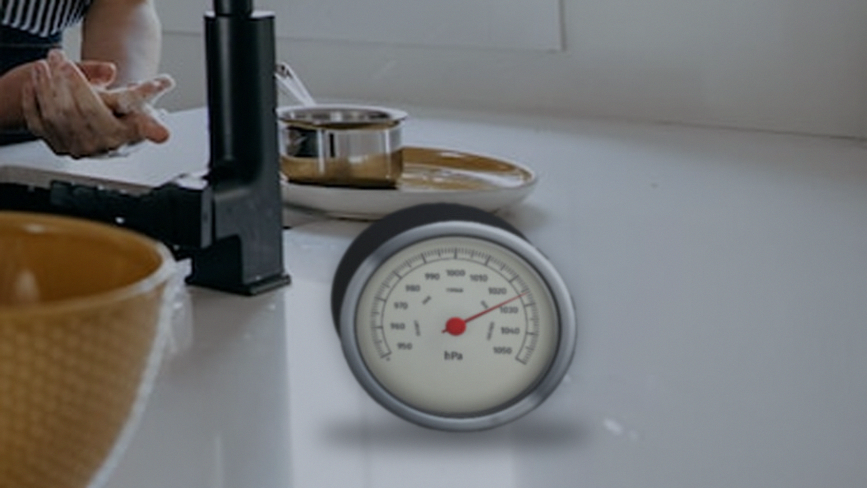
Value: 1025
